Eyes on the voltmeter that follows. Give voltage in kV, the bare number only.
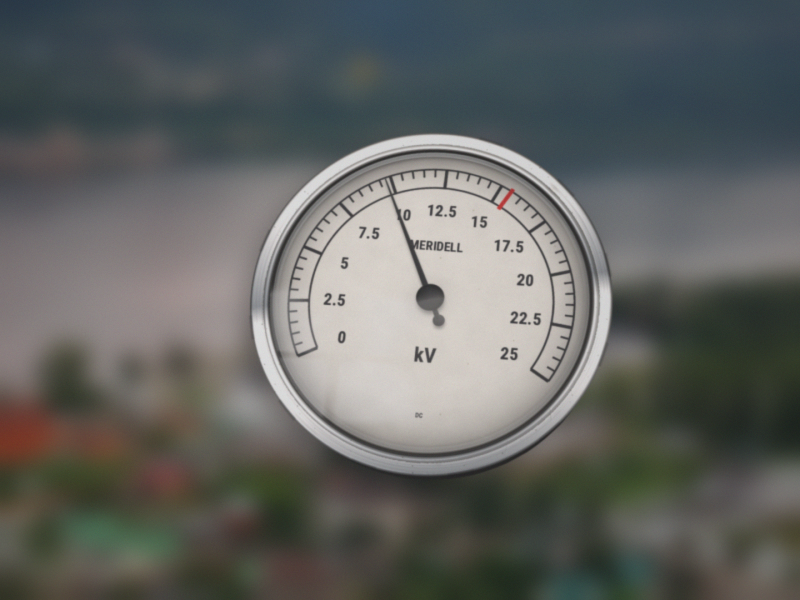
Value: 9.75
